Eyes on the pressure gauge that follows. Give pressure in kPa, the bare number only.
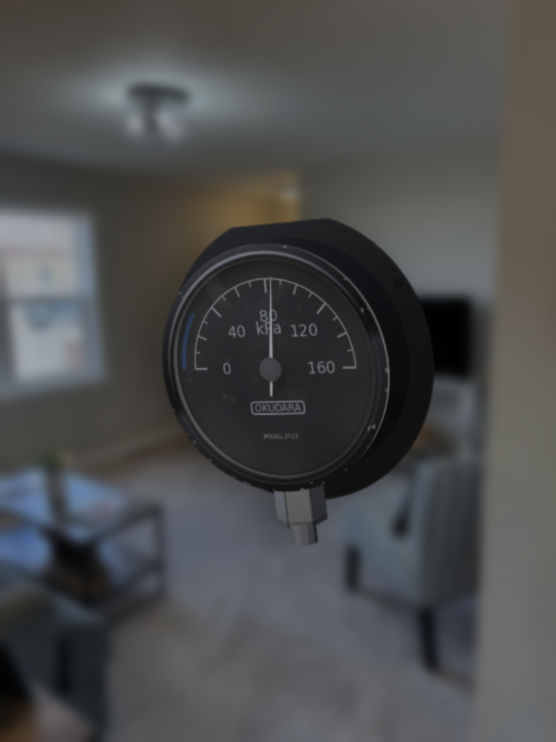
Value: 85
